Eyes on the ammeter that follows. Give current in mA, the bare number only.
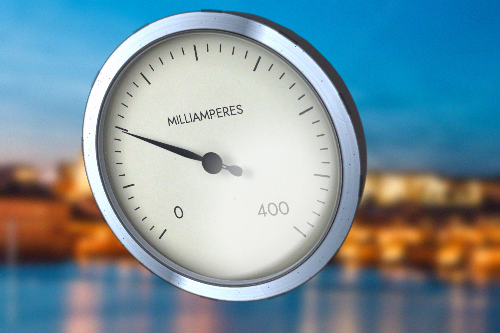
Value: 100
